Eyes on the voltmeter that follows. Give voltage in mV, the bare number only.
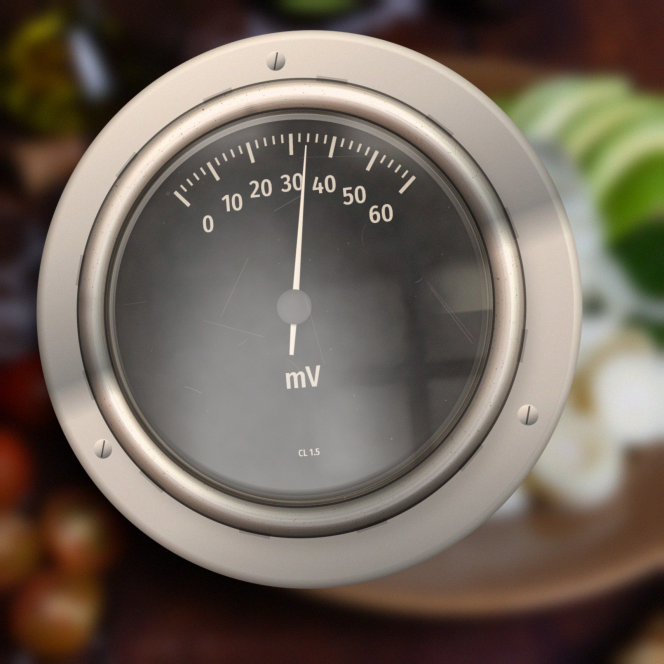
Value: 34
